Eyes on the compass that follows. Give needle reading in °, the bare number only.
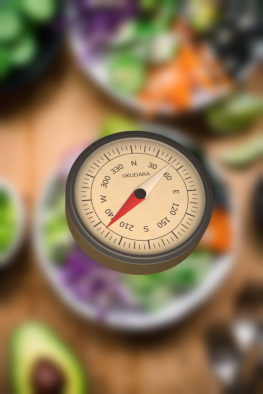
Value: 230
